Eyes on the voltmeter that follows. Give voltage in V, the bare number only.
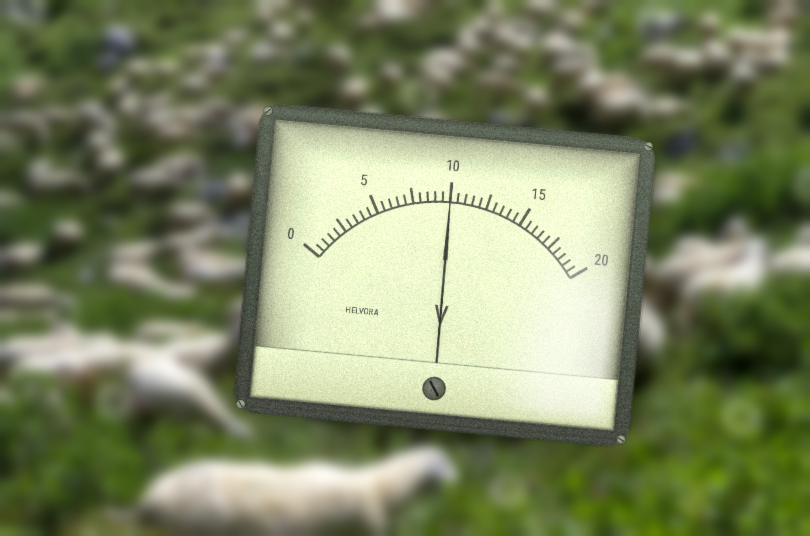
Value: 10
